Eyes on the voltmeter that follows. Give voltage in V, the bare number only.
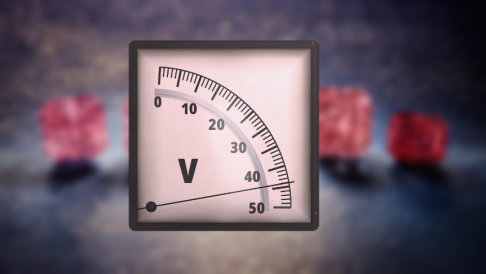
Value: 44
